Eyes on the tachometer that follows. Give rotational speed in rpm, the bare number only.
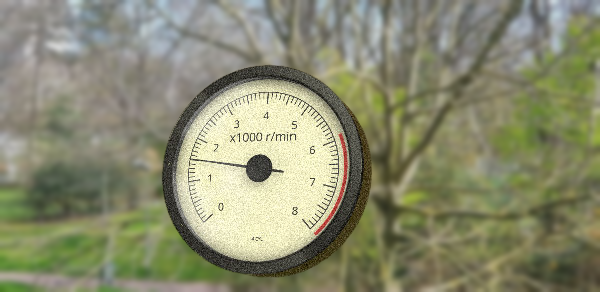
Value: 1500
